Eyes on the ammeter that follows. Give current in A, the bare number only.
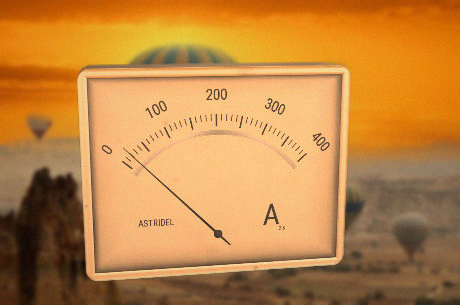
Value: 20
